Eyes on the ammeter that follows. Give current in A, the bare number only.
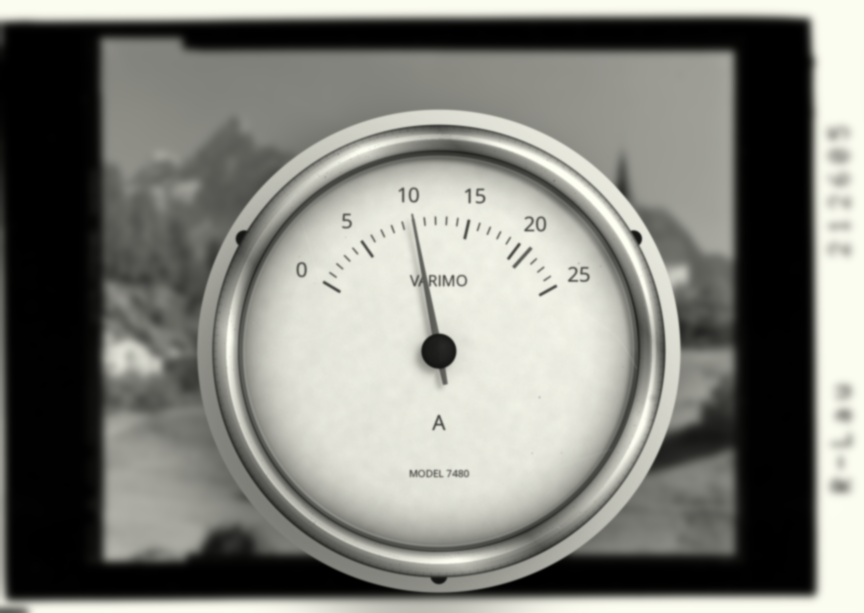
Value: 10
